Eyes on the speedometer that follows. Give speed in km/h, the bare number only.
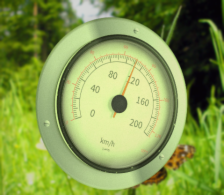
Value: 110
